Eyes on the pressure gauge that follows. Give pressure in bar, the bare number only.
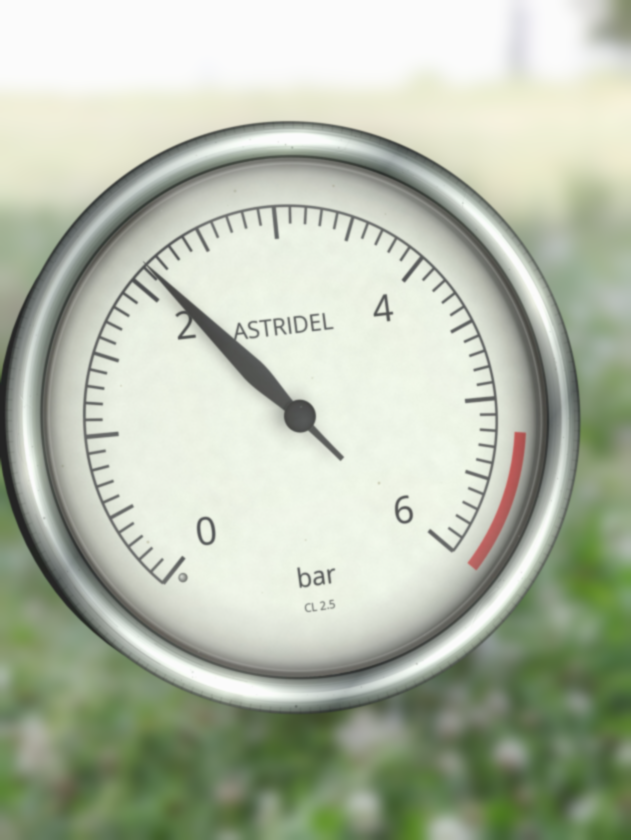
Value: 2.1
